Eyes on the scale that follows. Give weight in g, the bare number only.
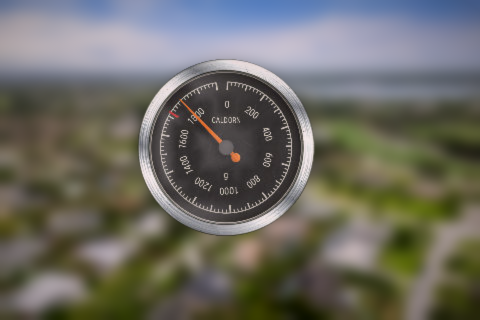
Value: 1800
